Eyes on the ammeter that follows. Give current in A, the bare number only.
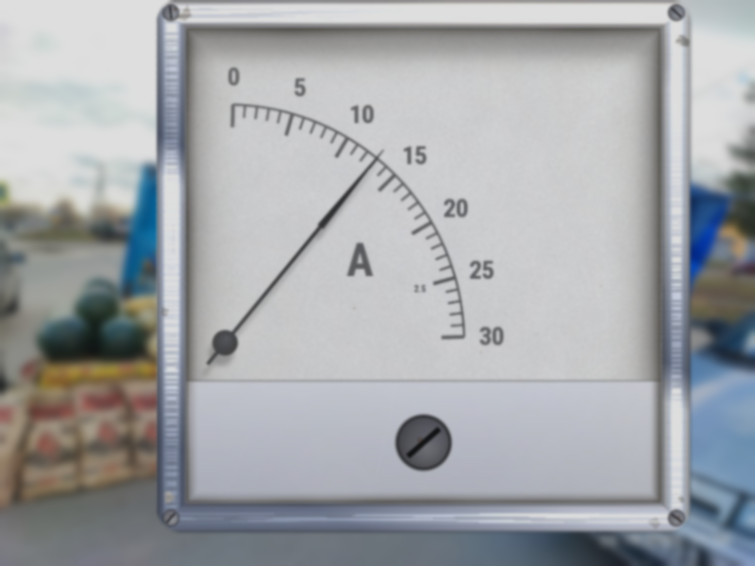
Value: 13
